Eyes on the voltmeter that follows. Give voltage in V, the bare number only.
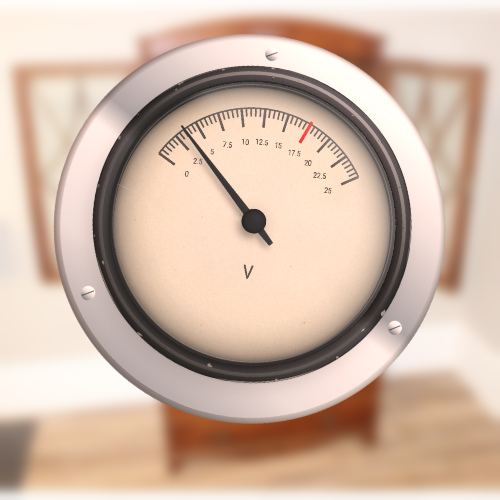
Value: 3.5
